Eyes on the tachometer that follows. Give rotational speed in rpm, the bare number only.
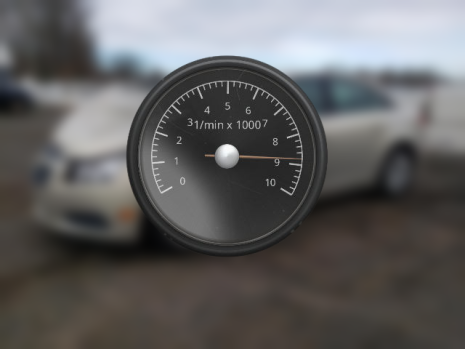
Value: 8800
